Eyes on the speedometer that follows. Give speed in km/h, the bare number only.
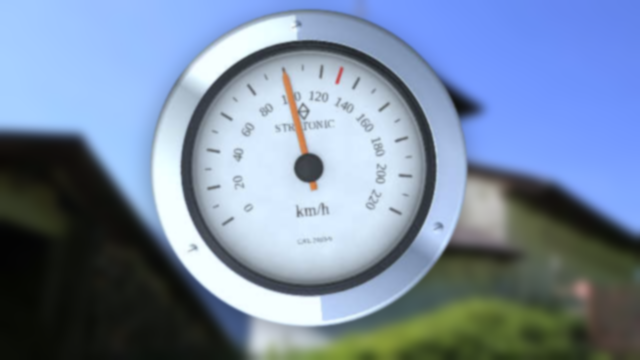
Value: 100
